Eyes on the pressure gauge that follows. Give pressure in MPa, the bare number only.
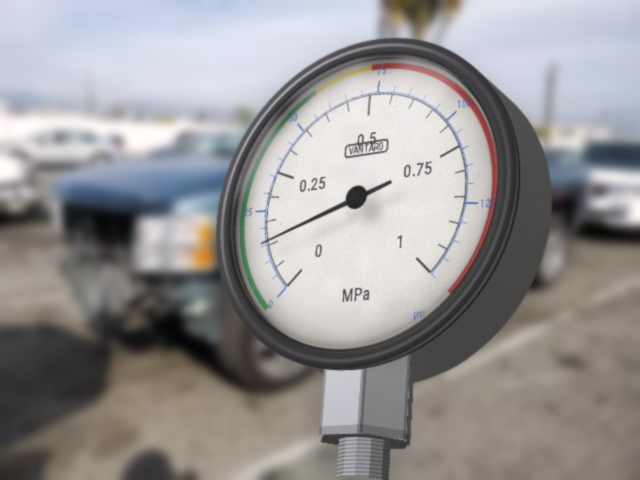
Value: 0.1
